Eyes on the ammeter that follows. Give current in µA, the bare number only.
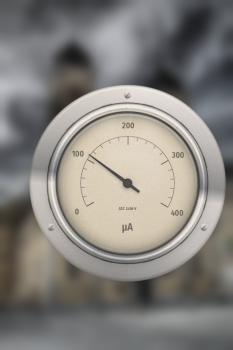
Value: 110
